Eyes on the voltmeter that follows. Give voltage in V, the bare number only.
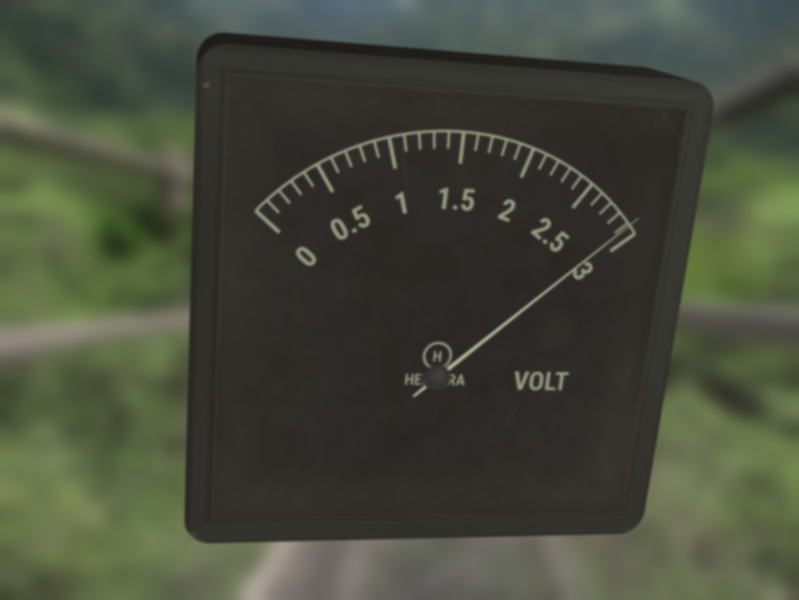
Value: 2.9
